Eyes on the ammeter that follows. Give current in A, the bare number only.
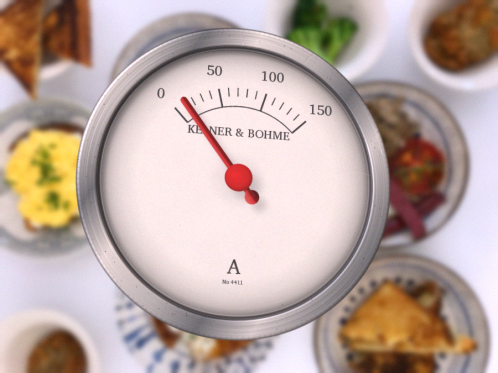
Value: 10
